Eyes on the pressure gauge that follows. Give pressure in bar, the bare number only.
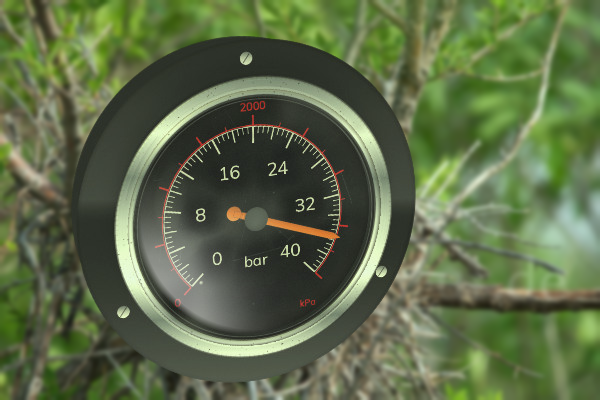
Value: 36
